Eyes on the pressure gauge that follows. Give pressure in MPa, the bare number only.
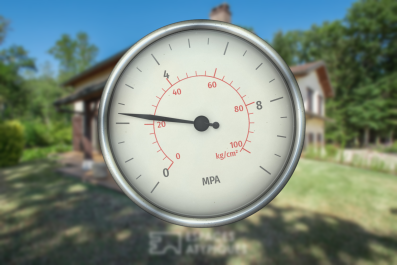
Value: 2.25
